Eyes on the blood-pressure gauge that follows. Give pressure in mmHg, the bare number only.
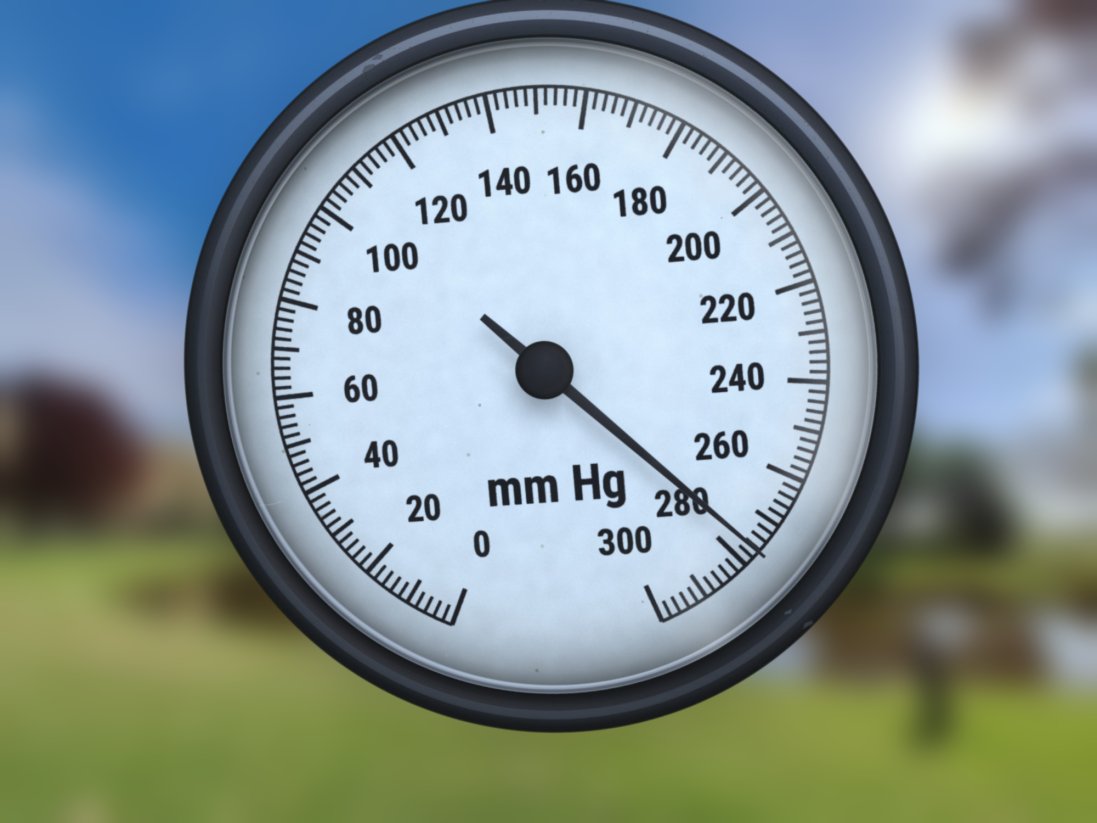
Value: 276
